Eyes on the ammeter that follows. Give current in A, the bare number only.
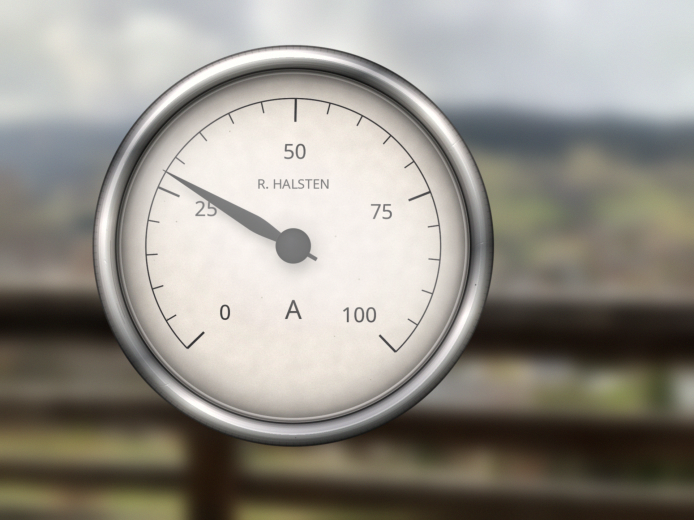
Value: 27.5
